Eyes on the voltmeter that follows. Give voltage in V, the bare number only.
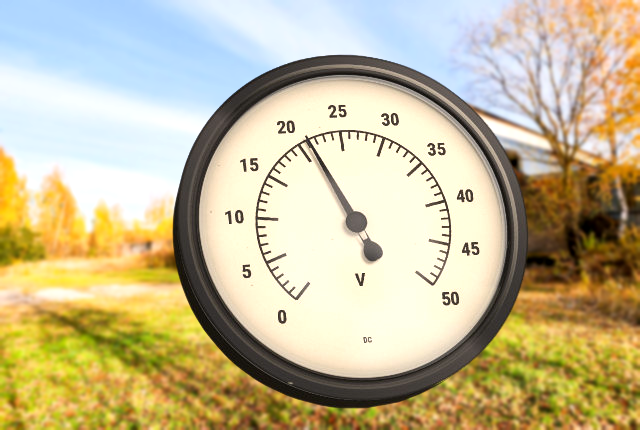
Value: 21
